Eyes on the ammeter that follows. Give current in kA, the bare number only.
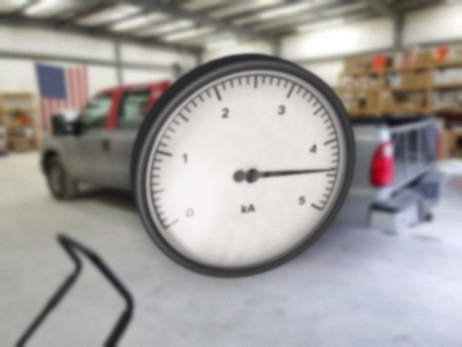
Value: 4.4
